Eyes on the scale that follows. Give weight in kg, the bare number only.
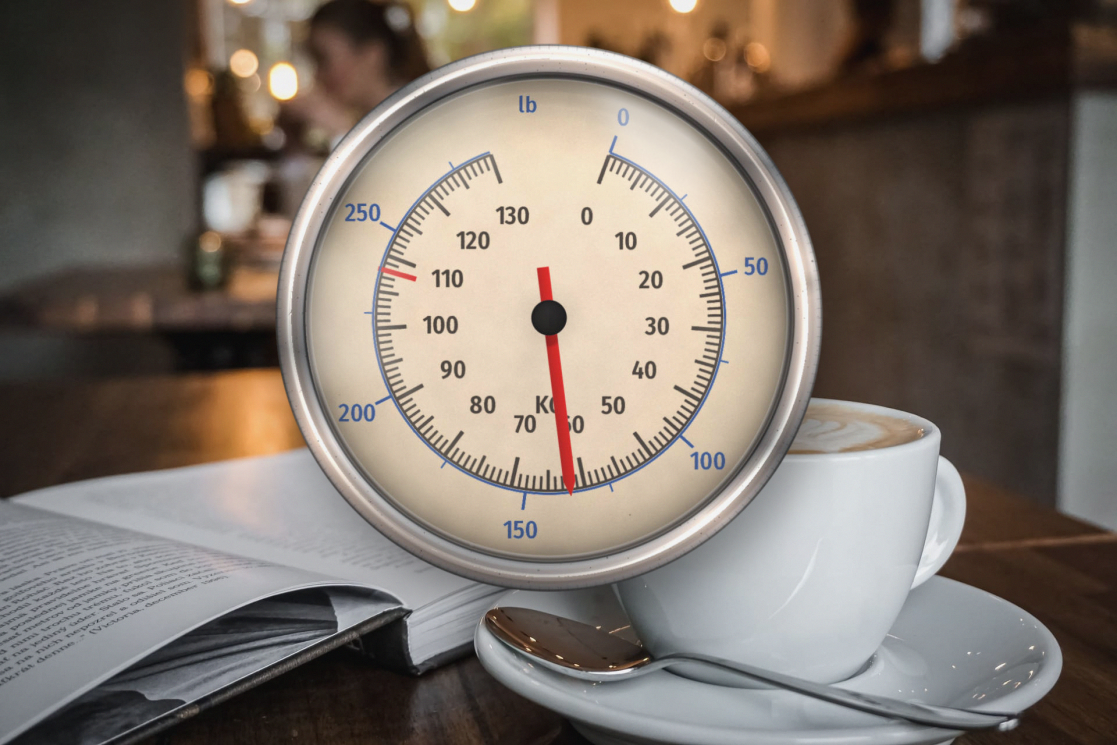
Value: 62
